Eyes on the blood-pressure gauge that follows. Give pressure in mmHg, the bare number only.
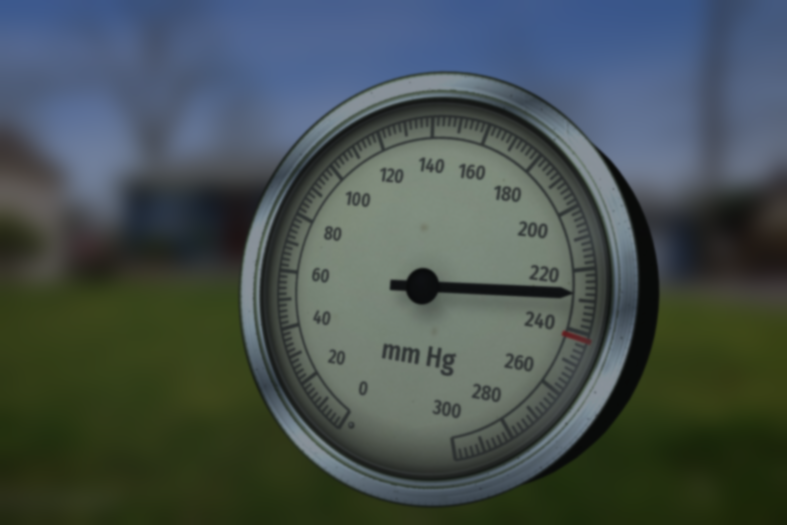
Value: 228
